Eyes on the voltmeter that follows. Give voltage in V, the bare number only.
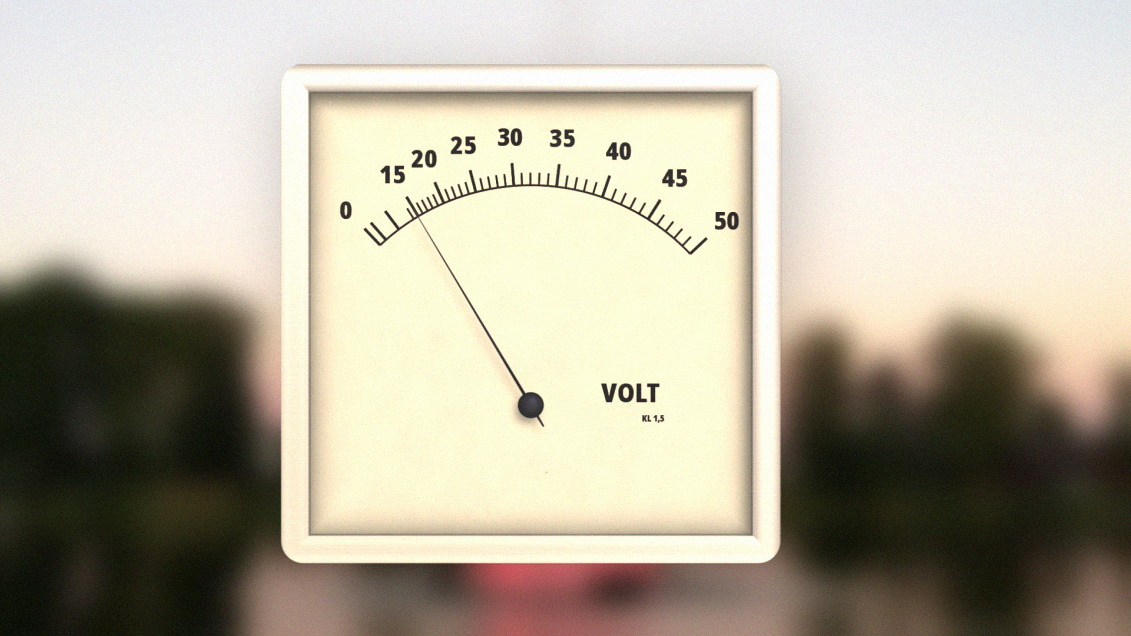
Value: 15
